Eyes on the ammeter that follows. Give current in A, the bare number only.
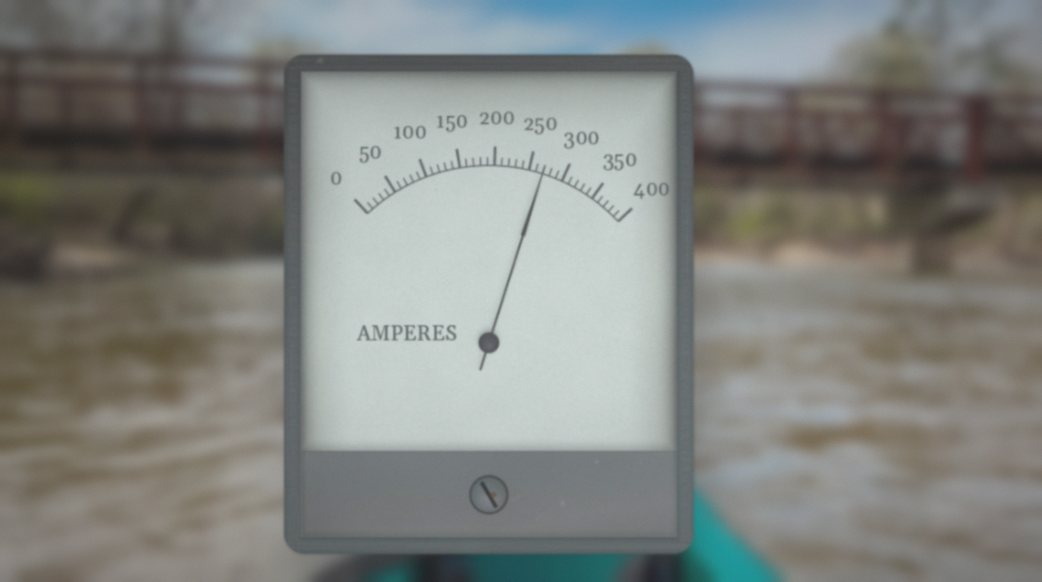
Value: 270
